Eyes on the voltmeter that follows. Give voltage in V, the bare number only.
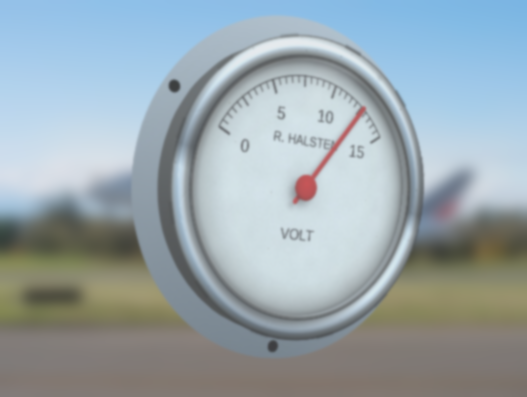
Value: 12.5
